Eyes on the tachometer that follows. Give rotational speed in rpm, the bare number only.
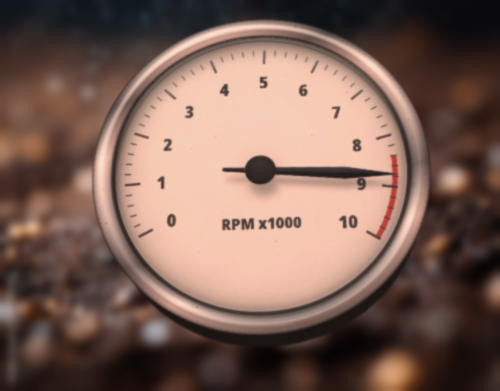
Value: 8800
